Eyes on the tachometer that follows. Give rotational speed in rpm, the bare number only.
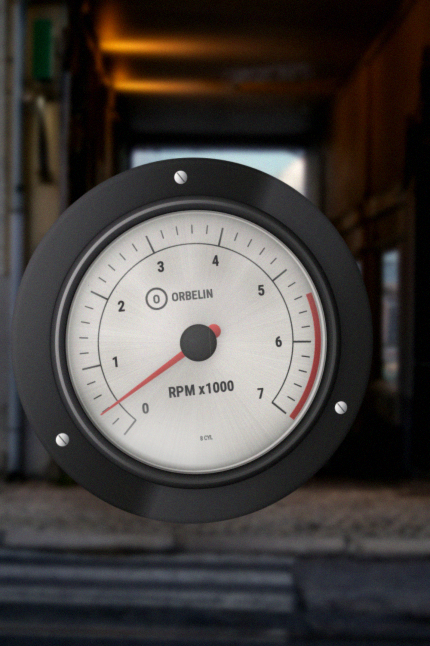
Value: 400
